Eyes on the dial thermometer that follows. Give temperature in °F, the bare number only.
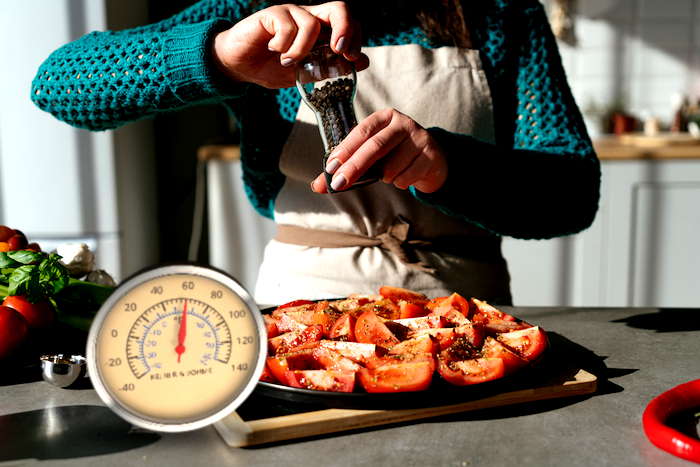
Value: 60
